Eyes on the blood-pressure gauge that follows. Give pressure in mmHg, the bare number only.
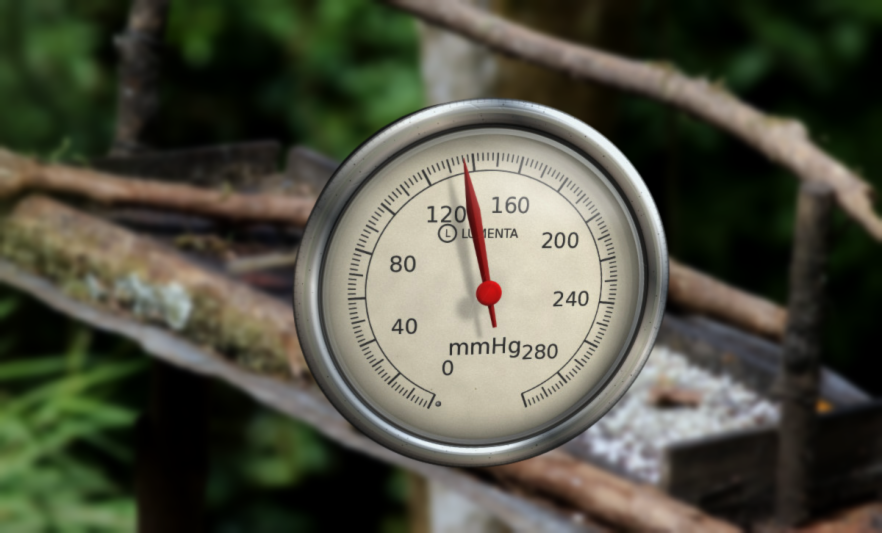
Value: 136
